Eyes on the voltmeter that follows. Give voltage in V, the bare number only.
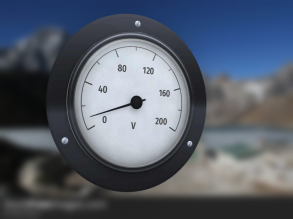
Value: 10
